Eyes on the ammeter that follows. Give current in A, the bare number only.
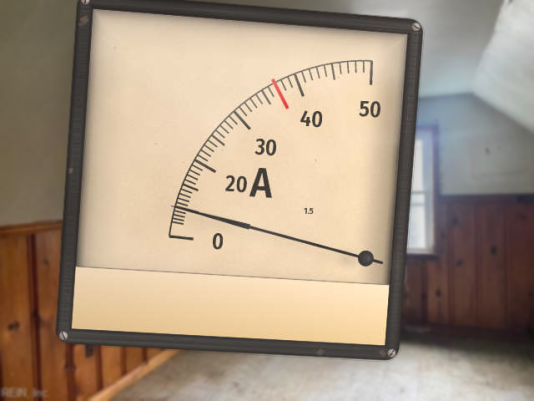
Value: 10
